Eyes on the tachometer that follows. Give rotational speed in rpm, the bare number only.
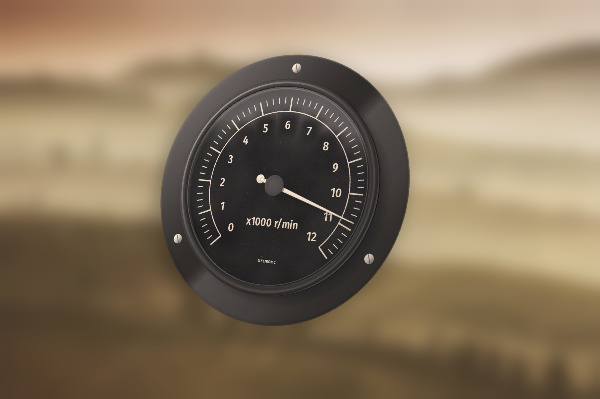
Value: 10800
